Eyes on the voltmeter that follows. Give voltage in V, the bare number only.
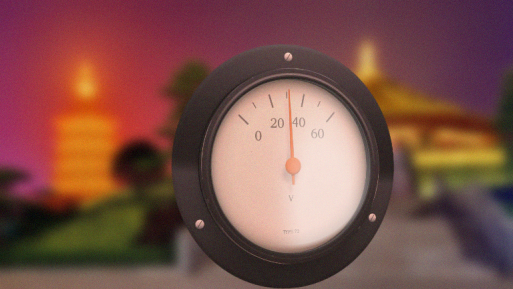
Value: 30
